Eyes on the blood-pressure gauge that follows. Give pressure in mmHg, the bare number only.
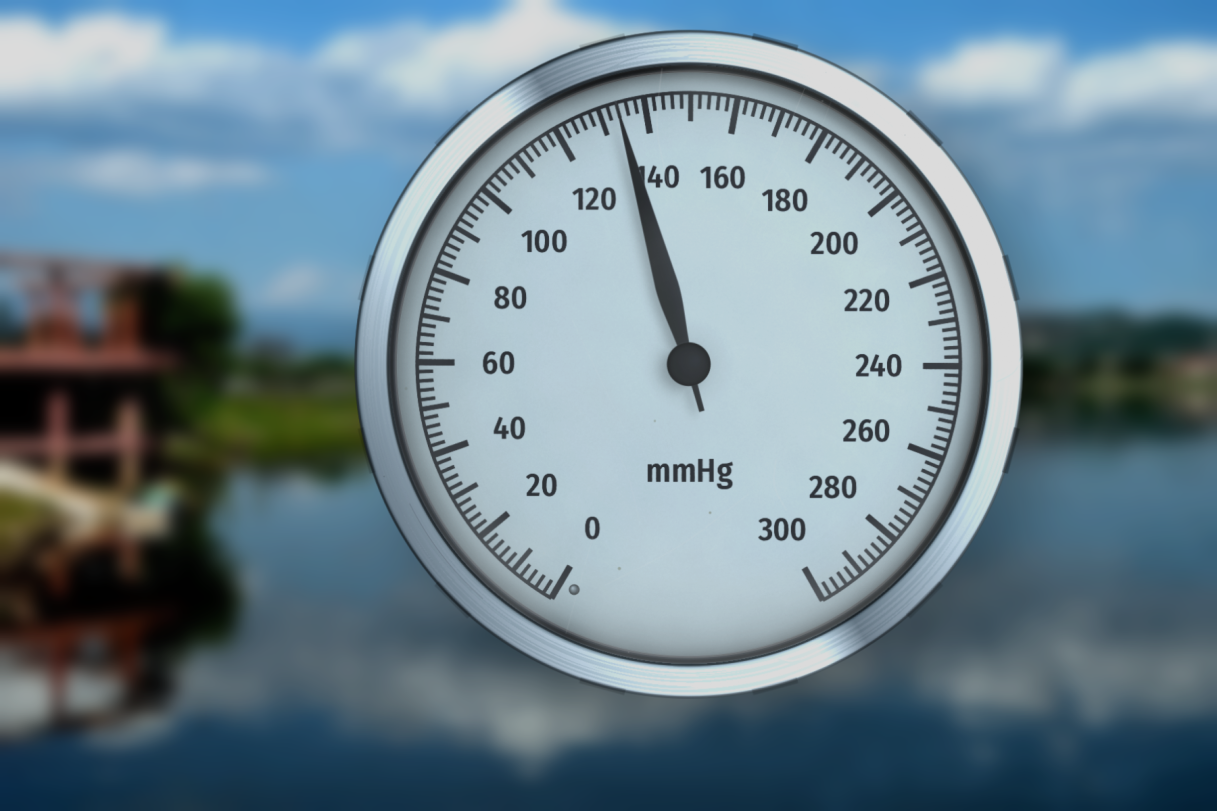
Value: 134
